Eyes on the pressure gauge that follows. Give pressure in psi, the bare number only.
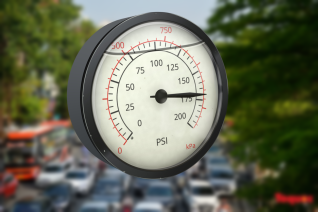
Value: 170
